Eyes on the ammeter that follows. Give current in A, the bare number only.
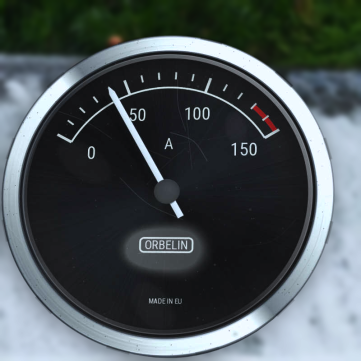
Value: 40
